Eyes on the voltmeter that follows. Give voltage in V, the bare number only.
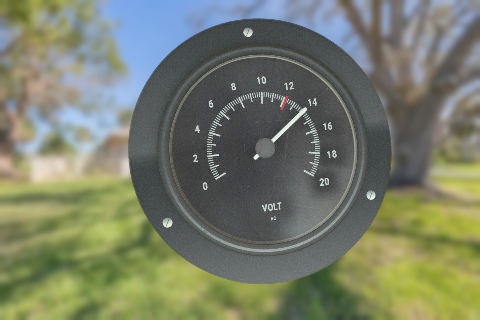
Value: 14
